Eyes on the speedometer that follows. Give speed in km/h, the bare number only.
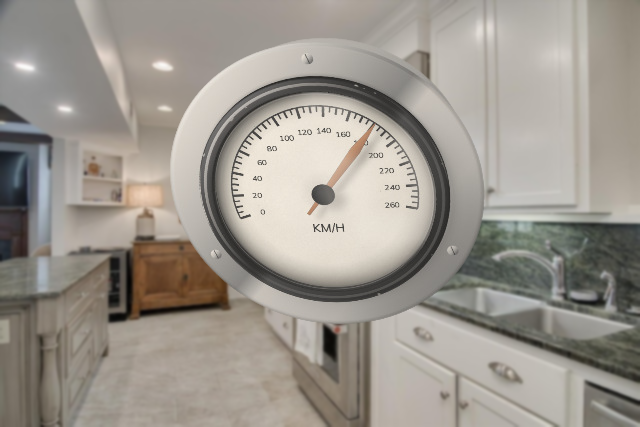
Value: 180
